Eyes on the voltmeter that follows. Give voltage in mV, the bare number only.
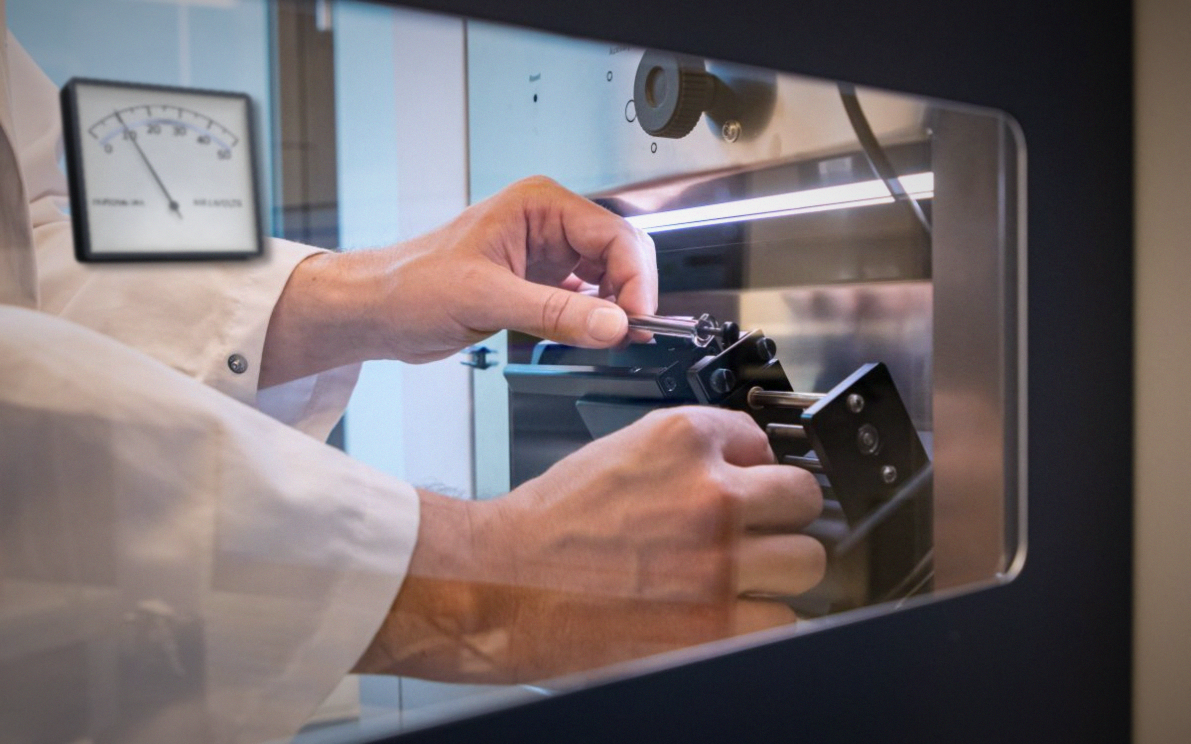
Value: 10
